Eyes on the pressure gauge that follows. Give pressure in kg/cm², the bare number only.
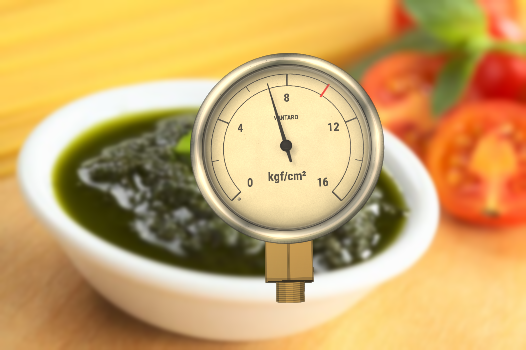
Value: 7
